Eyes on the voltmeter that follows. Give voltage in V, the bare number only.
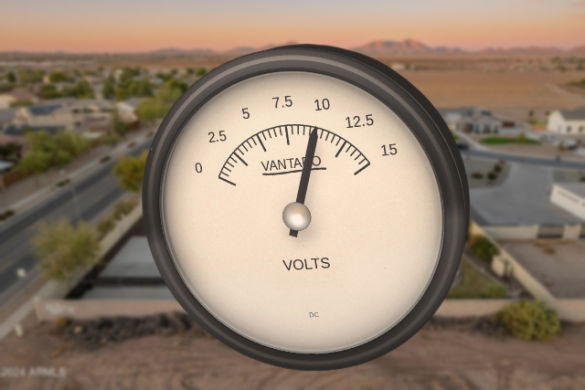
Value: 10
